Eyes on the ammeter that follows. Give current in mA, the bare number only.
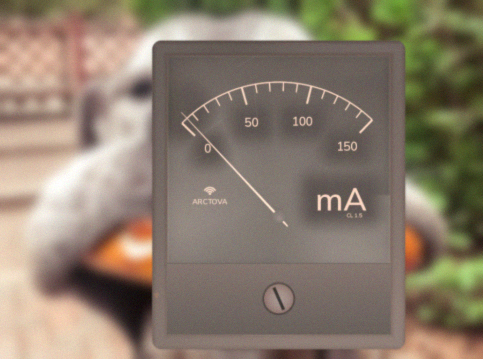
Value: 5
